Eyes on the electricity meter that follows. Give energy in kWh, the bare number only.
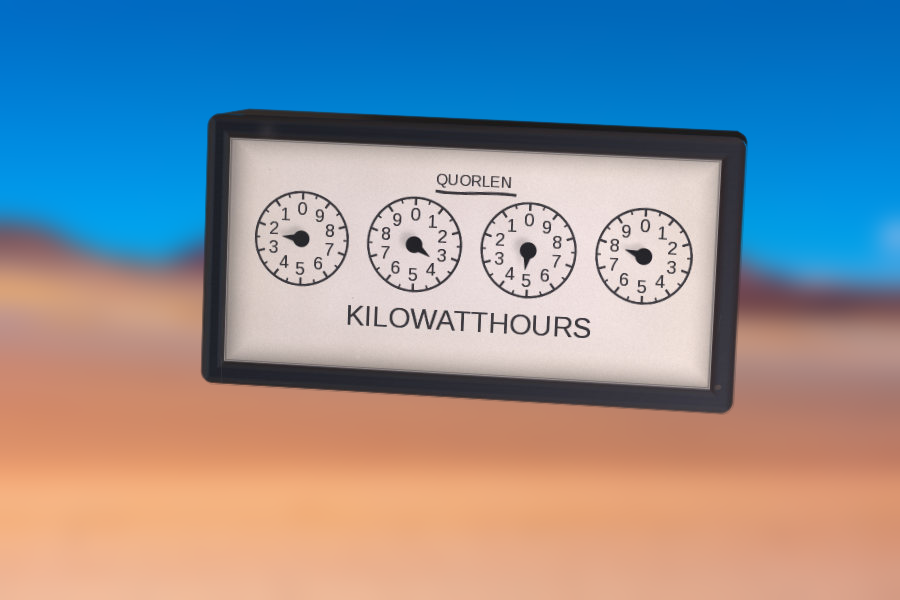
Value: 2348
